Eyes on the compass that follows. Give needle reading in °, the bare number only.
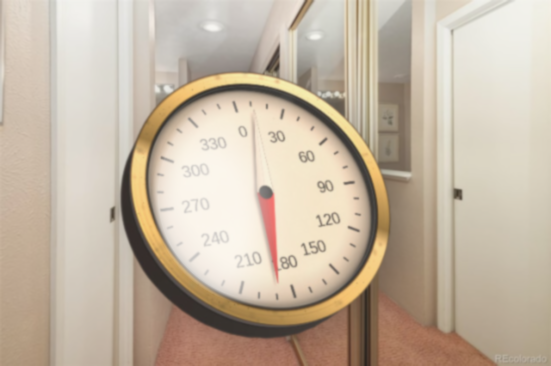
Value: 190
